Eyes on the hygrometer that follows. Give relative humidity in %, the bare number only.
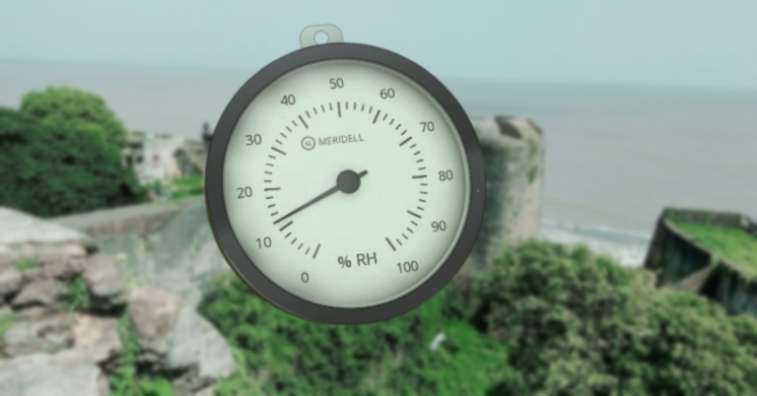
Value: 12
